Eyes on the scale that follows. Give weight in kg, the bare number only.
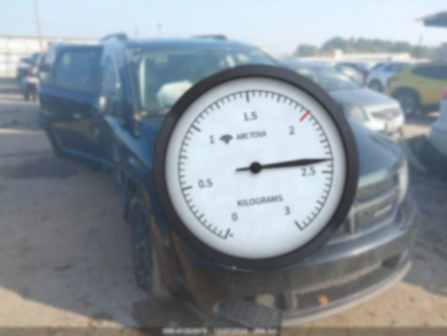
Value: 2.4
